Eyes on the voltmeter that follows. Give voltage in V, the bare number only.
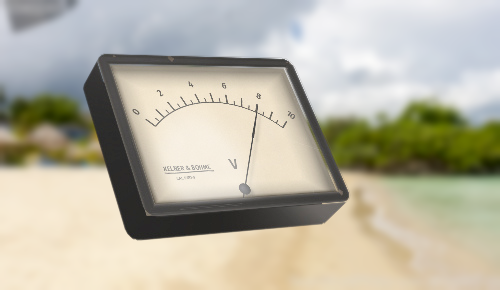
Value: 8
